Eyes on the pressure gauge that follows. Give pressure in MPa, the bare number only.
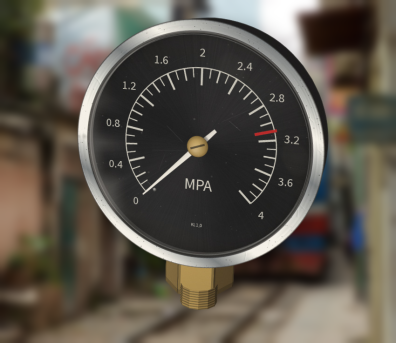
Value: 0
